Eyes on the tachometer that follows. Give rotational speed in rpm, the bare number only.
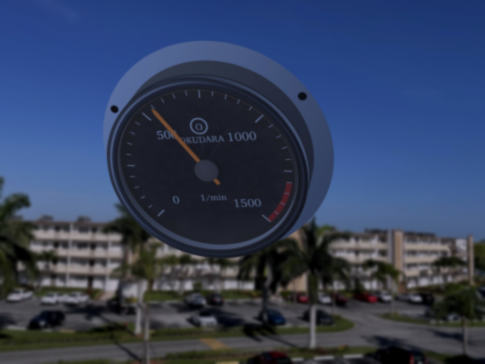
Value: 550
